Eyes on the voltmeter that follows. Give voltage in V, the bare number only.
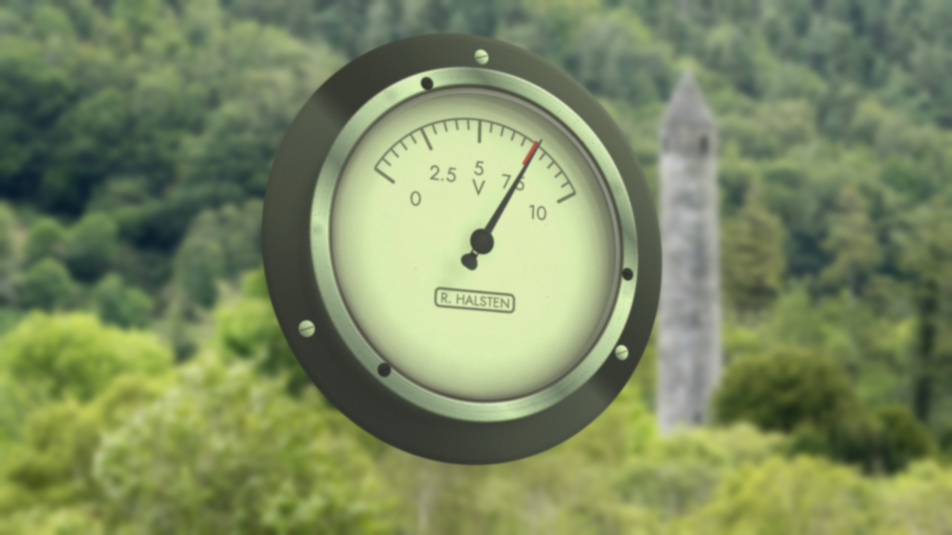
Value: 7.5
